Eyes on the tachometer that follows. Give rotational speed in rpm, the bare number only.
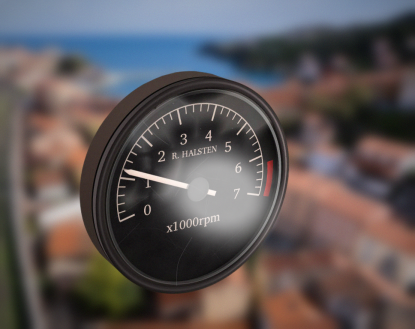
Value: 1200
